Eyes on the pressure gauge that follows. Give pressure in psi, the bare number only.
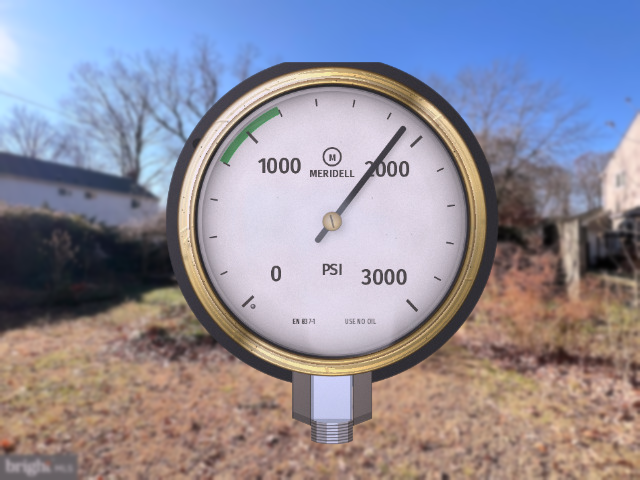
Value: 1900
